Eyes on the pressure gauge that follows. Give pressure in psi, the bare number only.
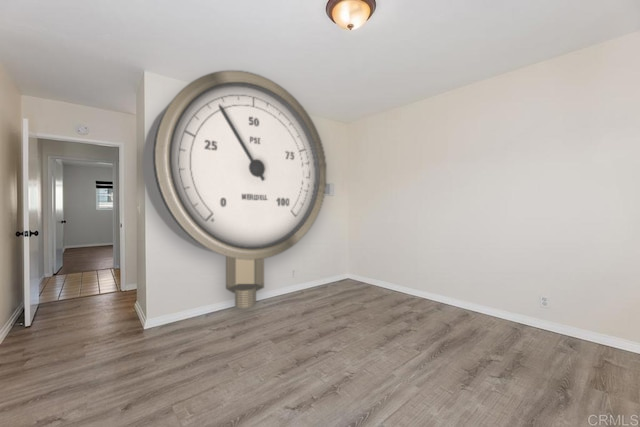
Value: 37.5
